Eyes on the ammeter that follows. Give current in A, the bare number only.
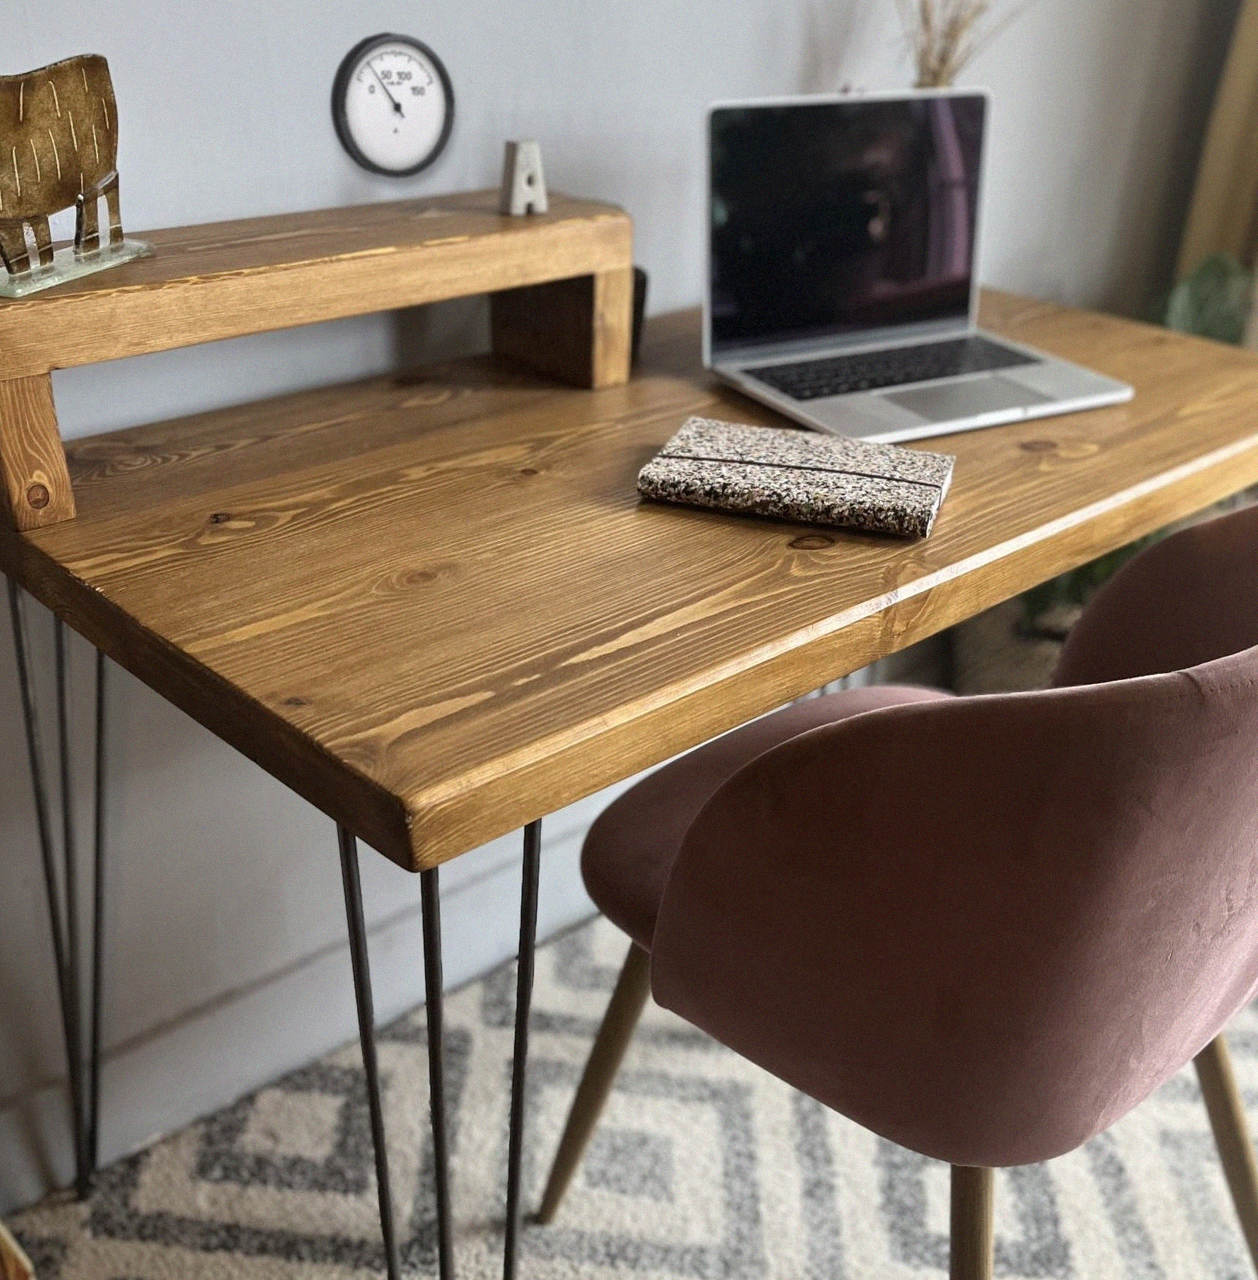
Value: 25
